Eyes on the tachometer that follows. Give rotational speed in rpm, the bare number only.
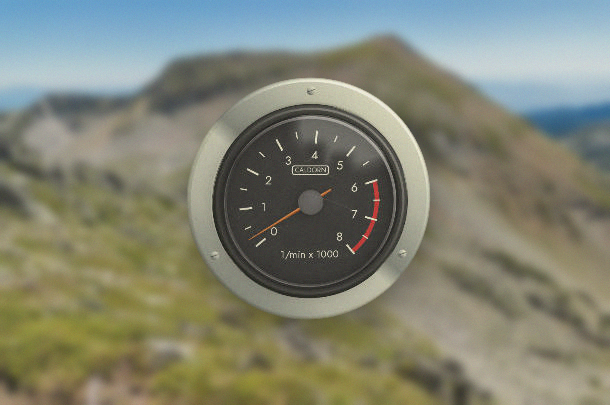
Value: 250
